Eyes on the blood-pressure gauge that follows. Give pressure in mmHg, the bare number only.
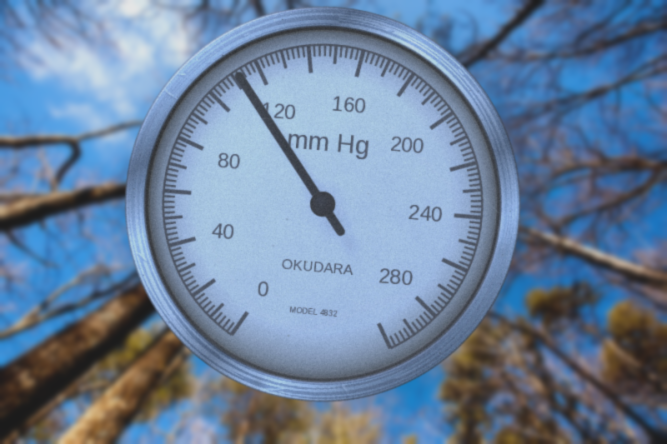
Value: 112
